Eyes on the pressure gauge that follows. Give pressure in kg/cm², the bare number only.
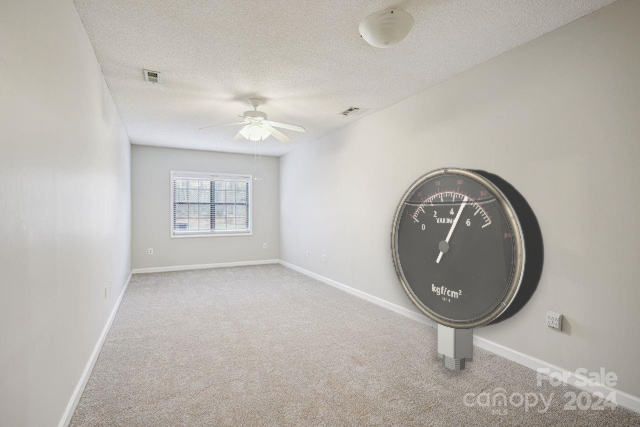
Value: 5
